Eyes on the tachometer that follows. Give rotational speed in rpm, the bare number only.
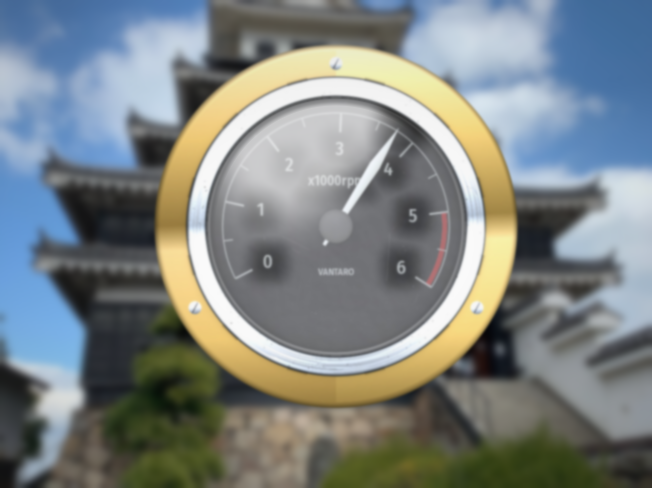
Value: 3750
